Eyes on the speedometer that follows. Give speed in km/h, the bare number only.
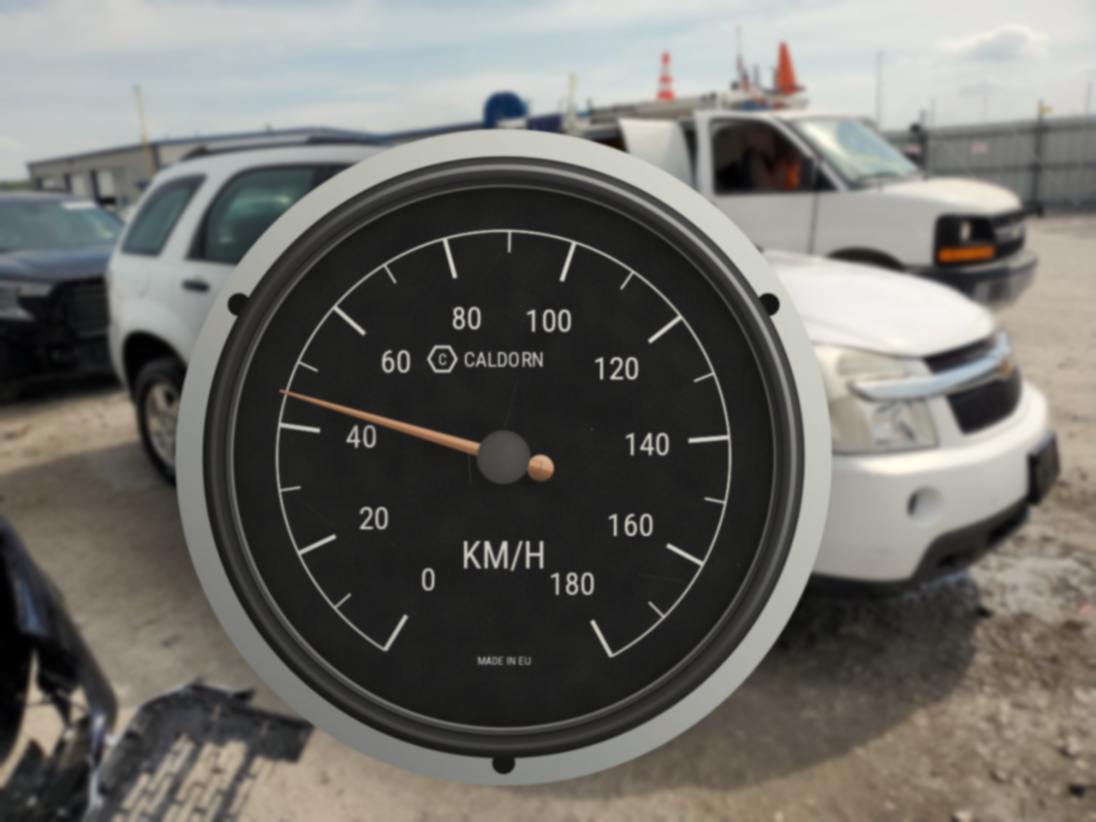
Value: 45
